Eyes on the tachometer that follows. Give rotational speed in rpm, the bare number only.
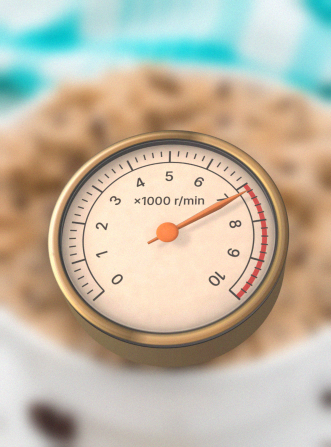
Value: 7200
